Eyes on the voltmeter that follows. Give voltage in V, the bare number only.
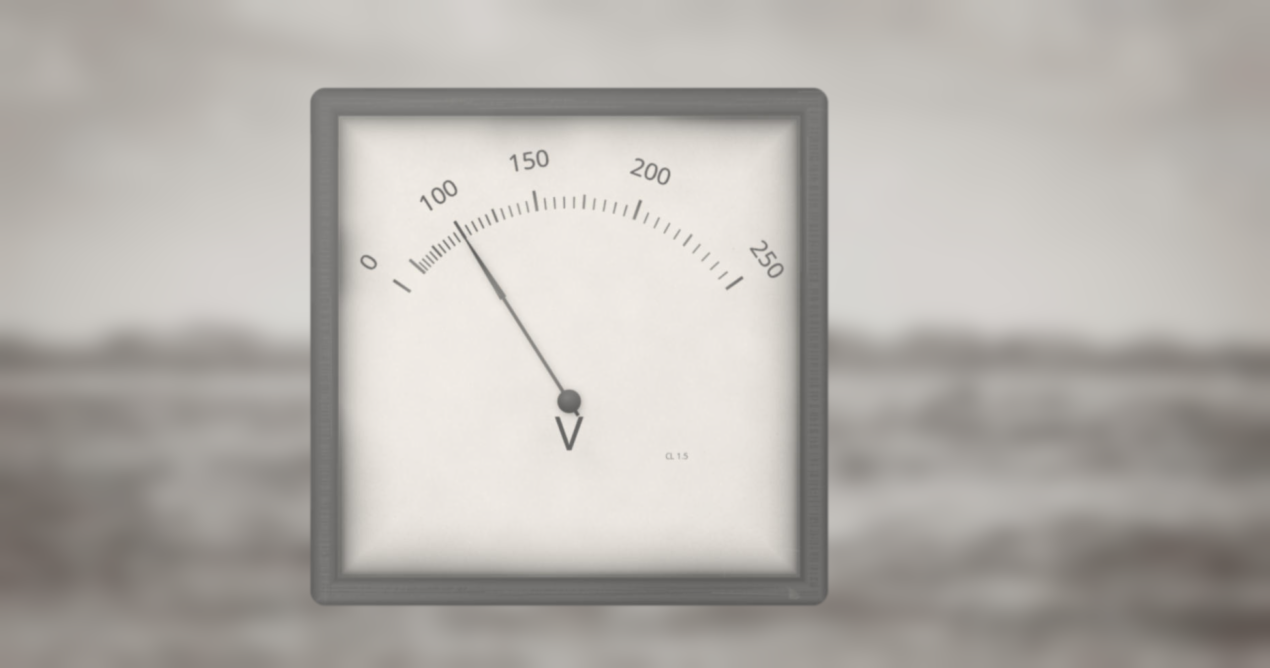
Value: 100
